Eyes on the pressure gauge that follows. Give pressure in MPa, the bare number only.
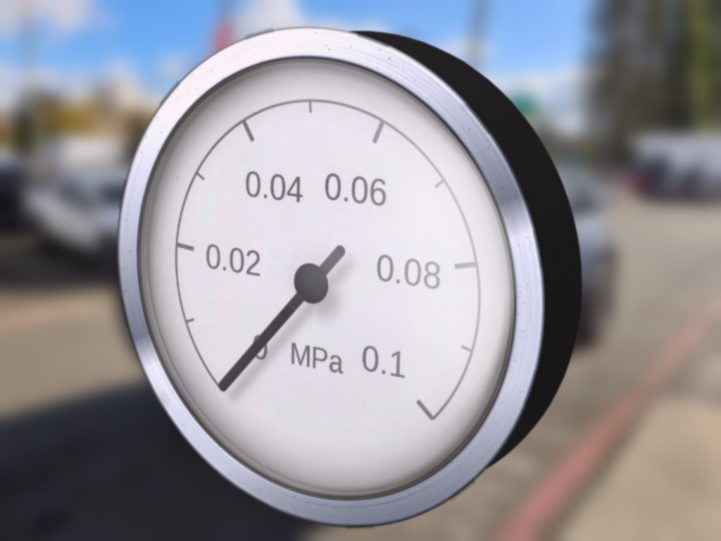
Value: 0
